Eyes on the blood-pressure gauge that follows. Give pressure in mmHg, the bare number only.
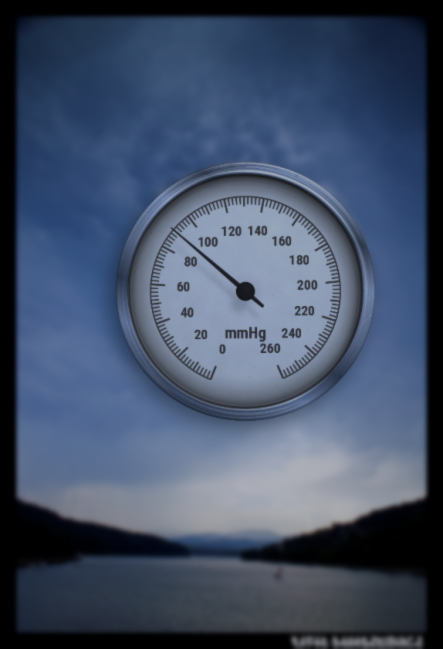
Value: 90
